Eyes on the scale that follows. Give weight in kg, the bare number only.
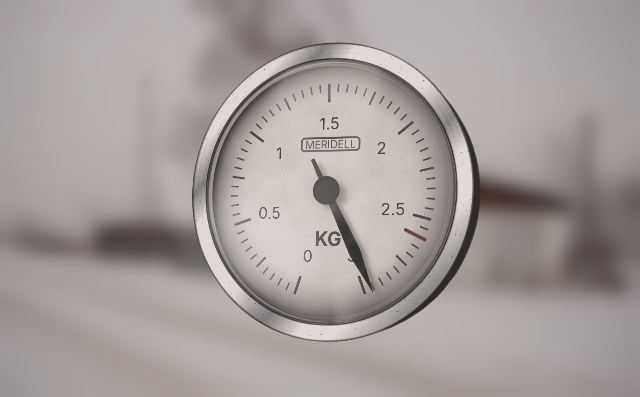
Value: 2.95
